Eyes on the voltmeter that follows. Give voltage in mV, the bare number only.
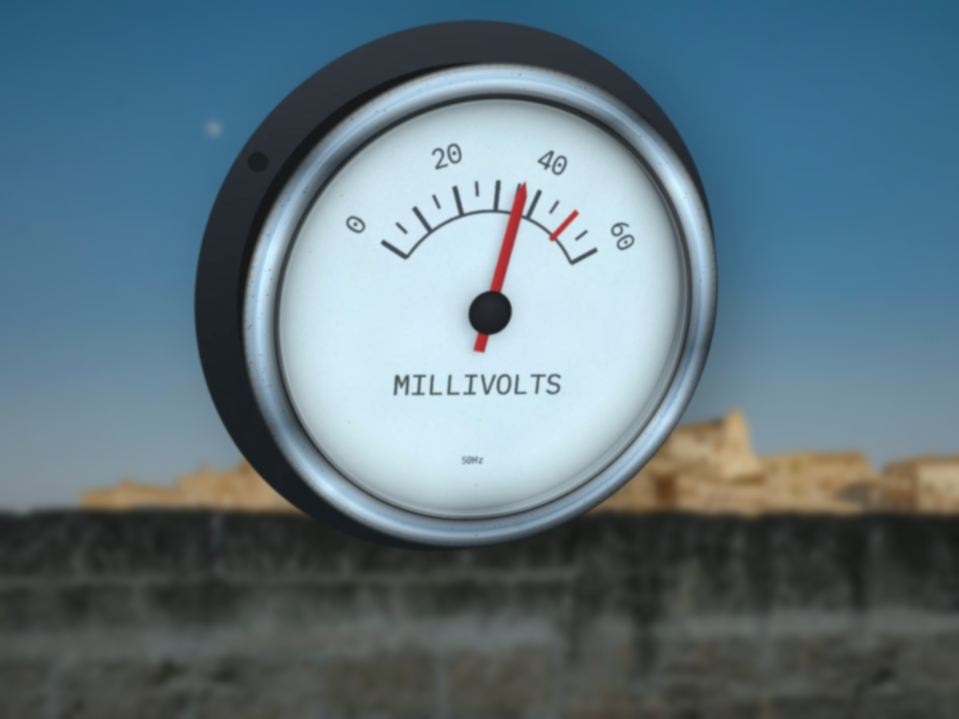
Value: 35
